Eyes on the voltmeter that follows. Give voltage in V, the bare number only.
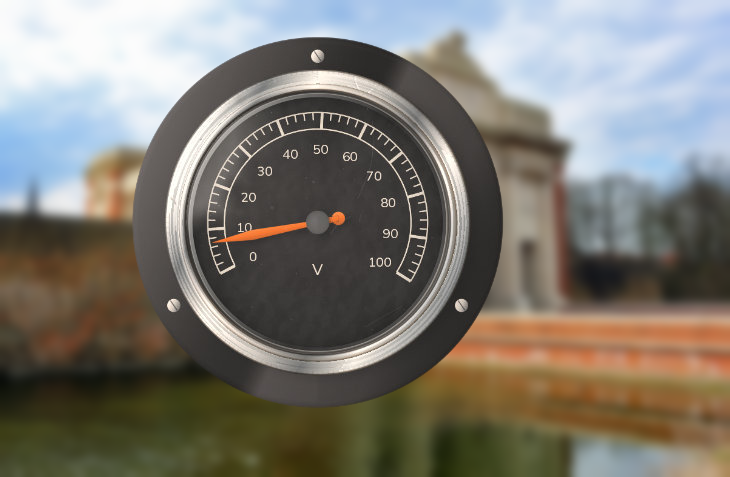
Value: 7
